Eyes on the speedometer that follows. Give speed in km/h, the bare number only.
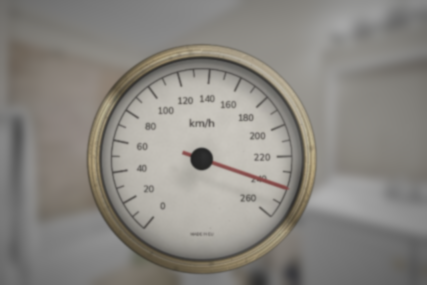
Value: 240
